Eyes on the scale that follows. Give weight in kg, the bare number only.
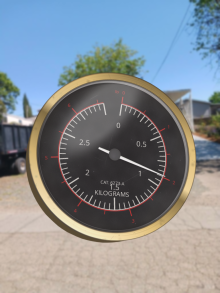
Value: 0.9
